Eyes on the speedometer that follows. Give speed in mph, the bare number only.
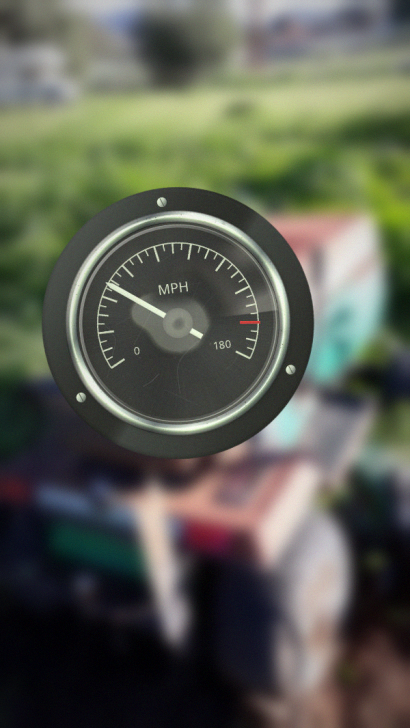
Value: 47.5
